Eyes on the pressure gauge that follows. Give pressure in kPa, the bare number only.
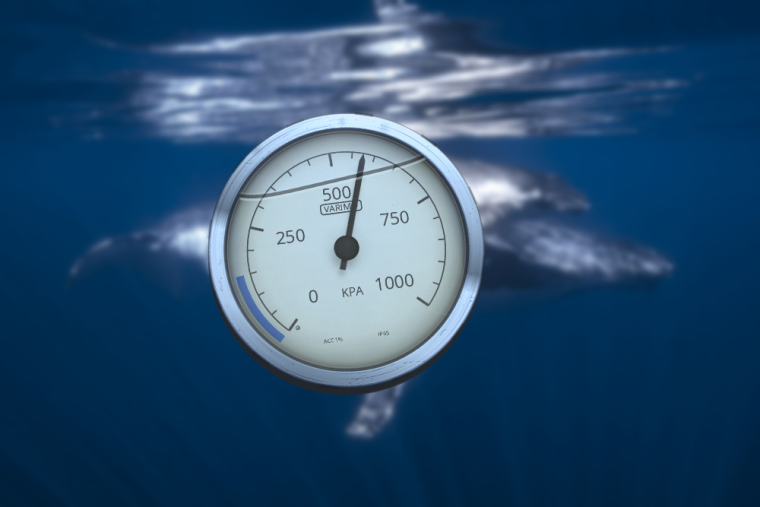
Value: 575
